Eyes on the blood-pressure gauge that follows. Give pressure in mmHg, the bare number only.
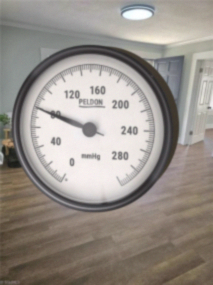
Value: 80
